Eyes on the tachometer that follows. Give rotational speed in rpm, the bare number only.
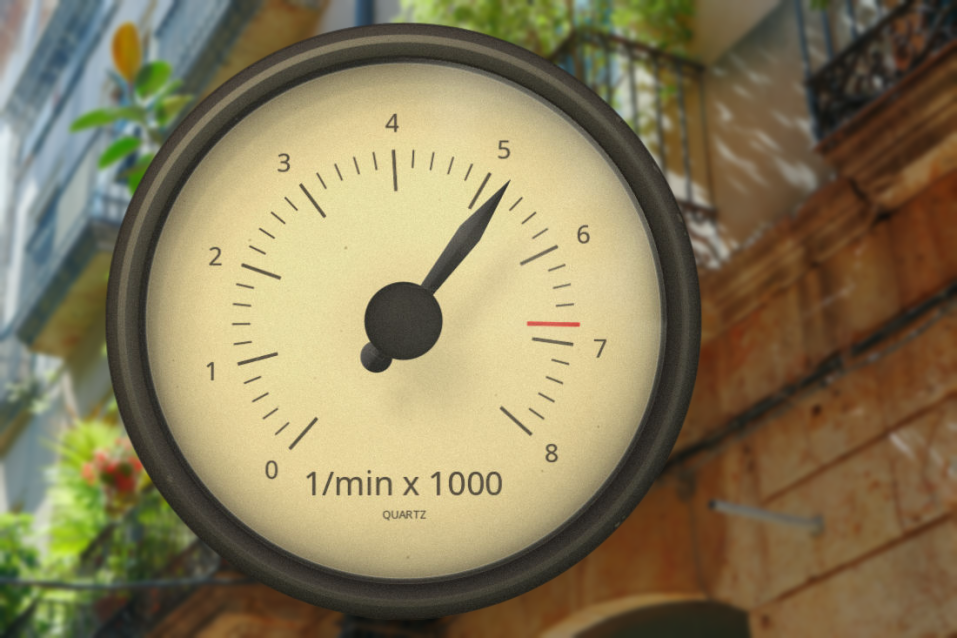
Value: 5200
